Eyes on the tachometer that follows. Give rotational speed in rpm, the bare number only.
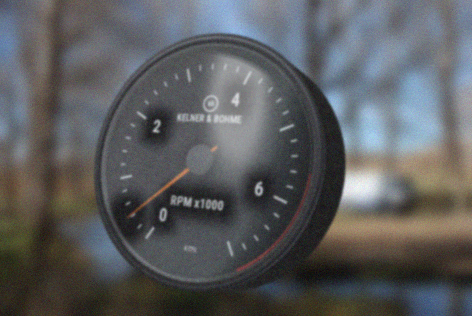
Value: 400
